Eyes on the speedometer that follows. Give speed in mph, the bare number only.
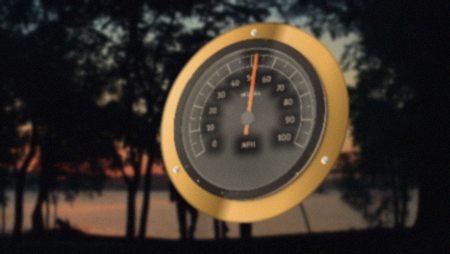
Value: 52.5
